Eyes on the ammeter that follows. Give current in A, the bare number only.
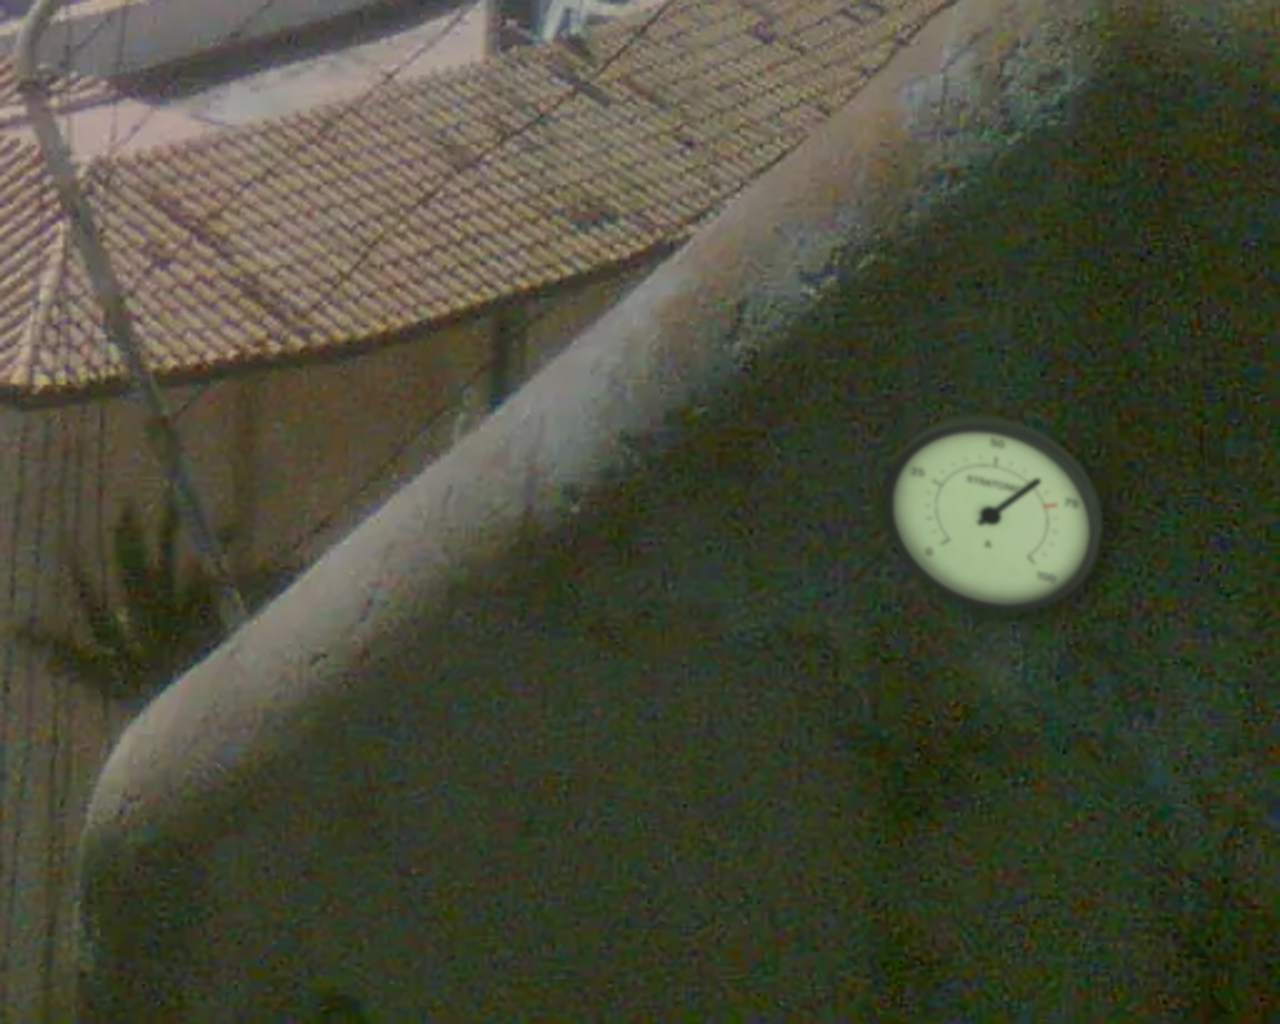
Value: 65
